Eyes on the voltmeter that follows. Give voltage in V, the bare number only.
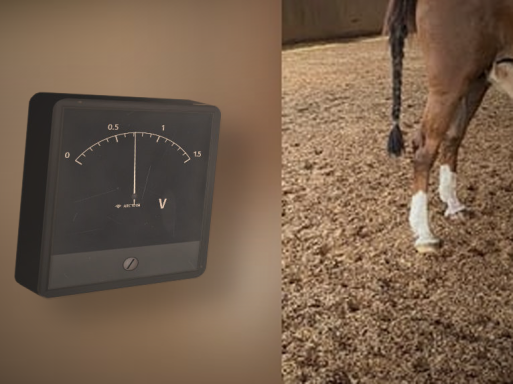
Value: 0.7
